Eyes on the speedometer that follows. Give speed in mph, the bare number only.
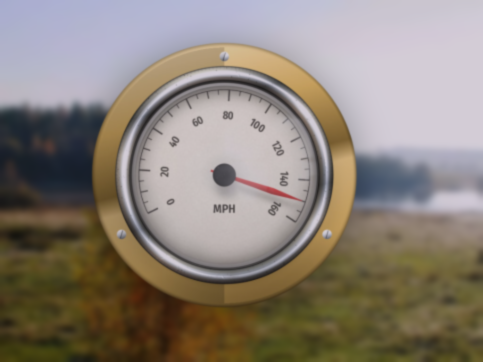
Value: 150
